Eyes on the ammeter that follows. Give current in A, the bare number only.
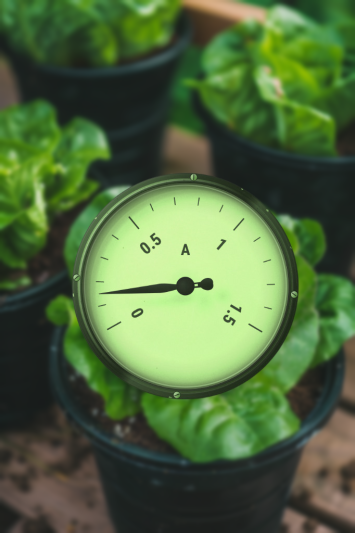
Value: 0.15
